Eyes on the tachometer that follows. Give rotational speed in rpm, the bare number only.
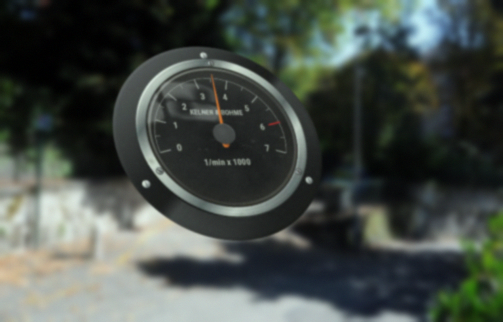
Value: 3500
